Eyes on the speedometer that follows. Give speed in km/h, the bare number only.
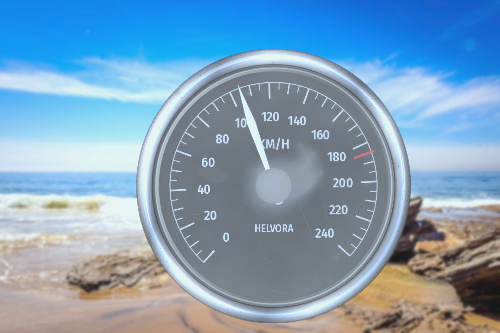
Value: 105
